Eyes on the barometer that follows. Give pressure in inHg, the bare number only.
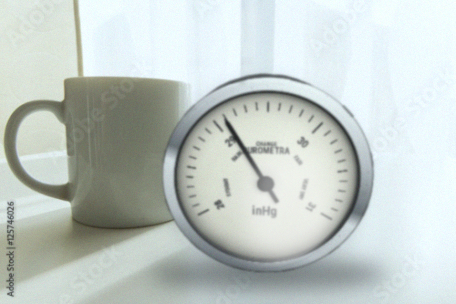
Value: 29.1
